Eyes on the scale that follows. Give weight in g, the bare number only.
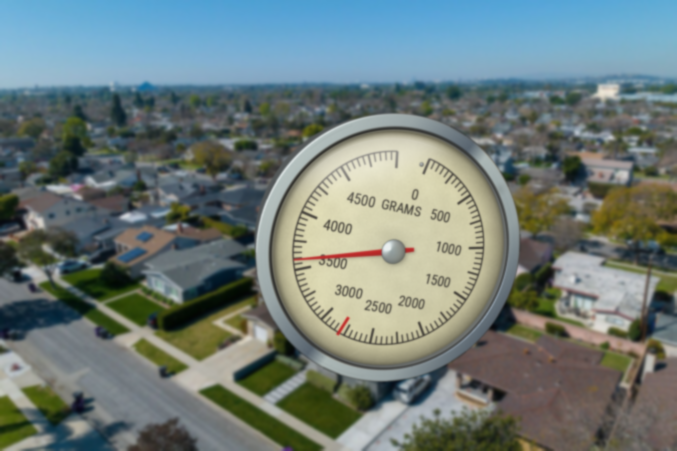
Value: 3600
